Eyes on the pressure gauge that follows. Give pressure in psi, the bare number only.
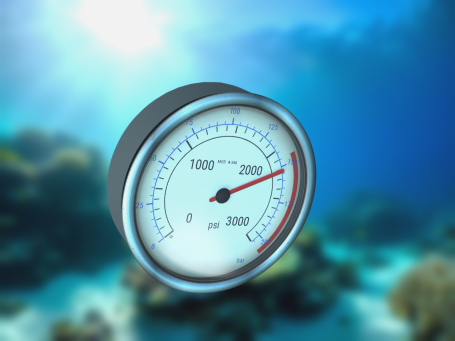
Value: 2200
